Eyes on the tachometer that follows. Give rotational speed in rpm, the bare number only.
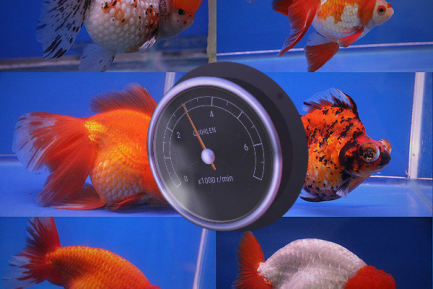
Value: 3000
